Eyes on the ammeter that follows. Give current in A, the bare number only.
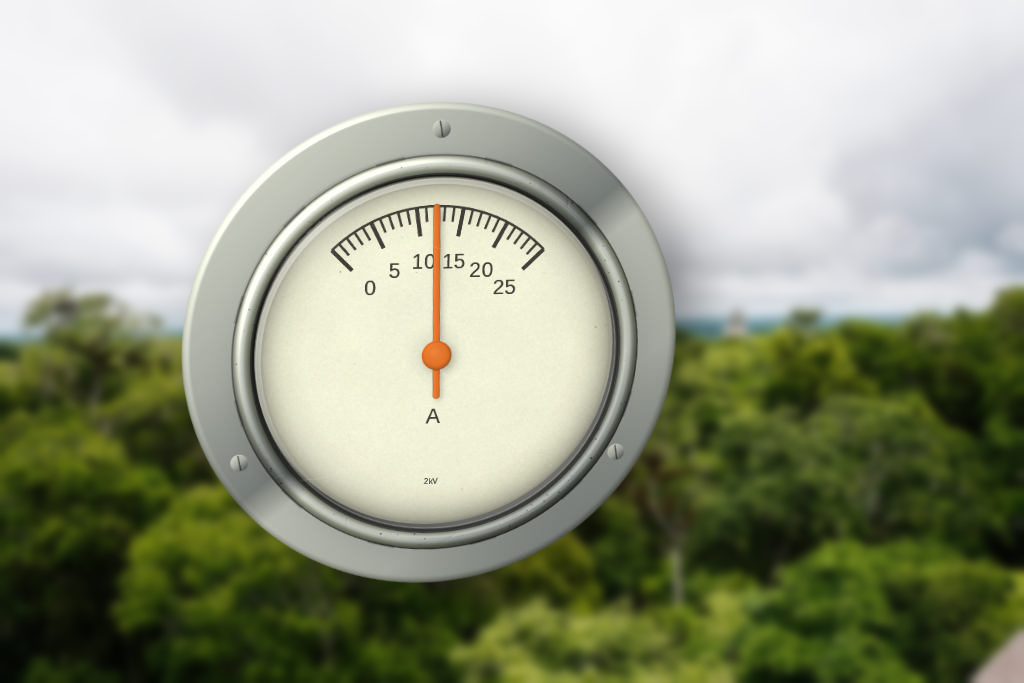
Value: 12
